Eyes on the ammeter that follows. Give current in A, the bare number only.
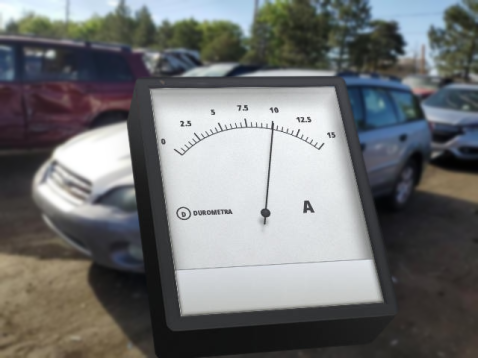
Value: 10
